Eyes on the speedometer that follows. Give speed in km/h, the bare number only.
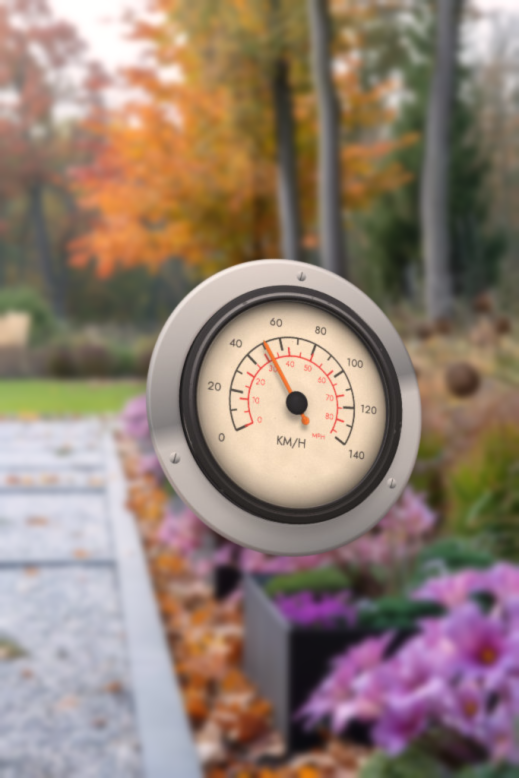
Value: 50
